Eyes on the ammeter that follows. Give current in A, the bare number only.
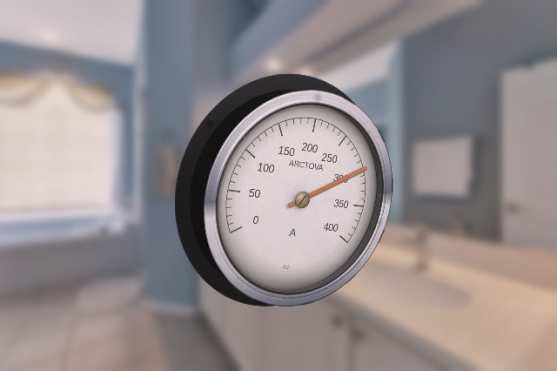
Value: 300
